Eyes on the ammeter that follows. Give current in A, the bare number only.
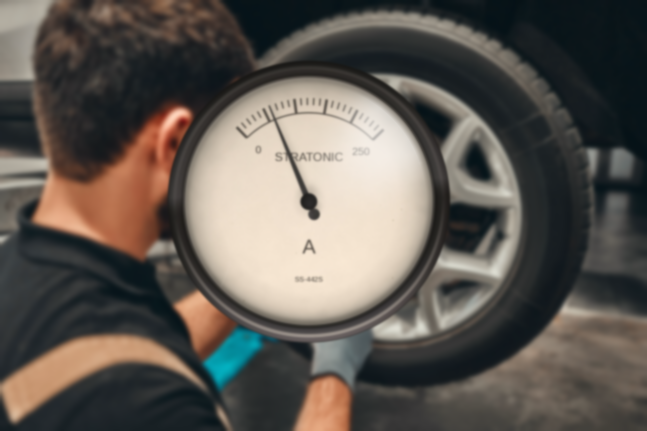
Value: 60
